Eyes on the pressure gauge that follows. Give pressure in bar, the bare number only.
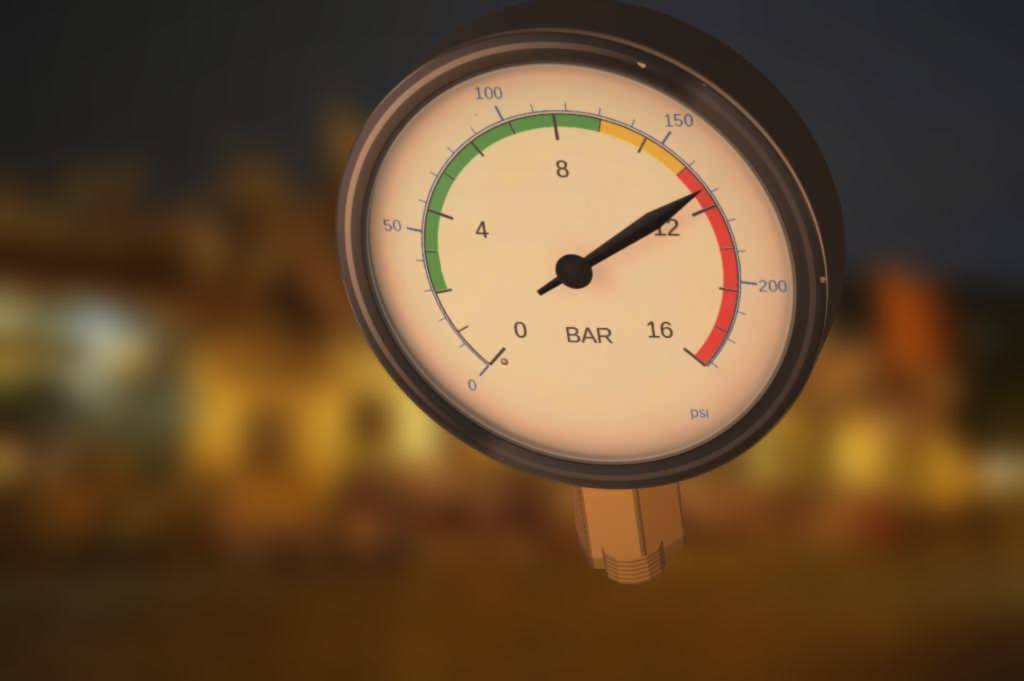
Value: 11.5
